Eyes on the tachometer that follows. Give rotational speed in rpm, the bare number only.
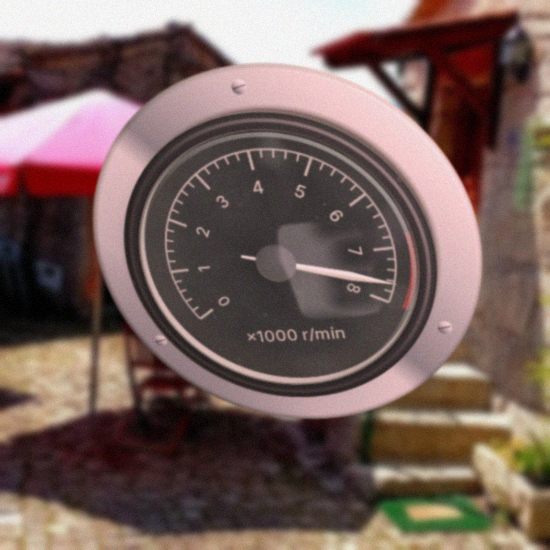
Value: 7600
